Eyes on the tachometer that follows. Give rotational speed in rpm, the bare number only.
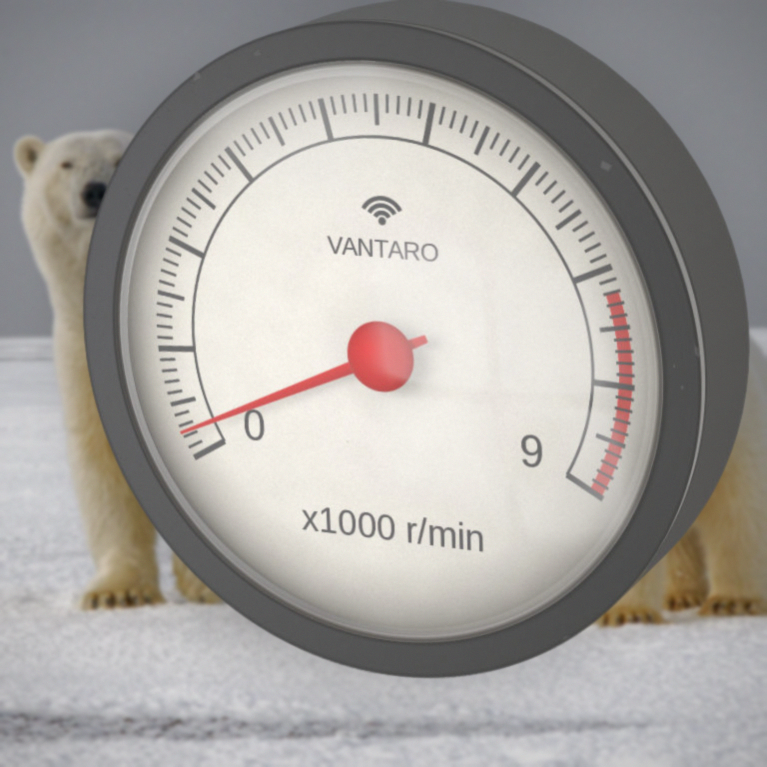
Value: 250
